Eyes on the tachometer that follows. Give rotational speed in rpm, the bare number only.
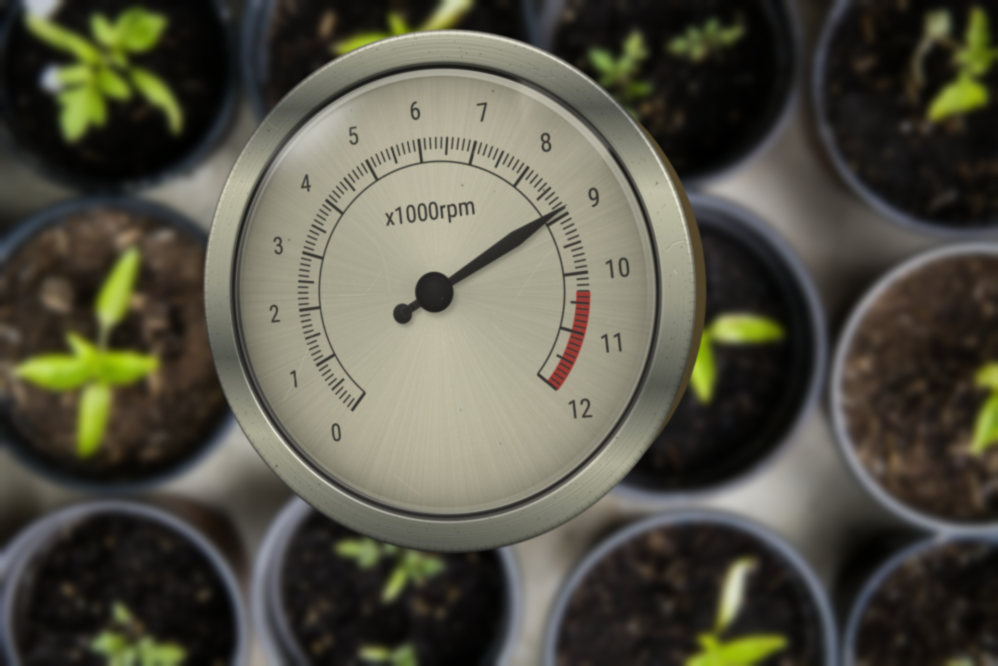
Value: 8900
